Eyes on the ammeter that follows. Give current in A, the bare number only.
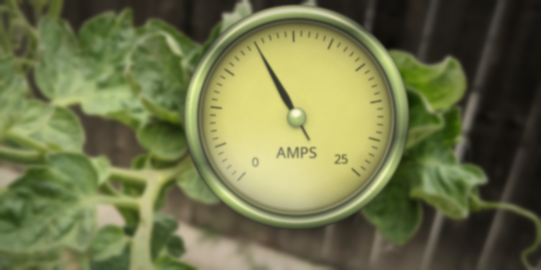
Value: 10
